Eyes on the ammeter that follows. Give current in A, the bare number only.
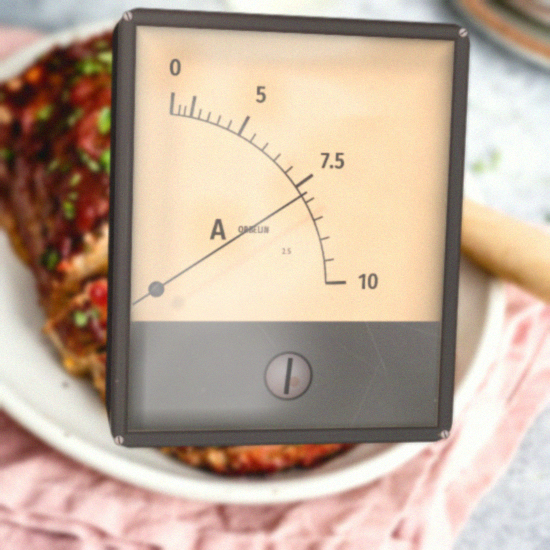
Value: 7.75
